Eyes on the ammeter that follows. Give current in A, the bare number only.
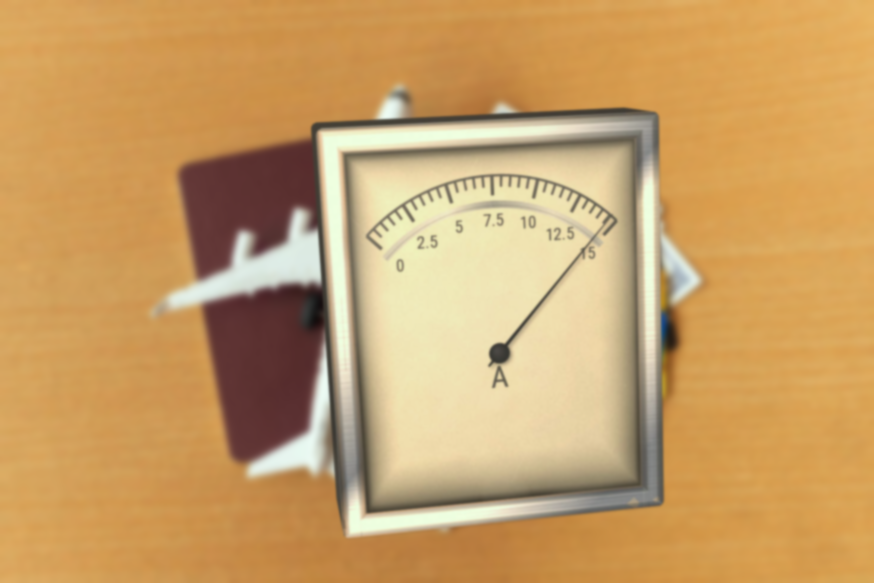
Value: 14.5
